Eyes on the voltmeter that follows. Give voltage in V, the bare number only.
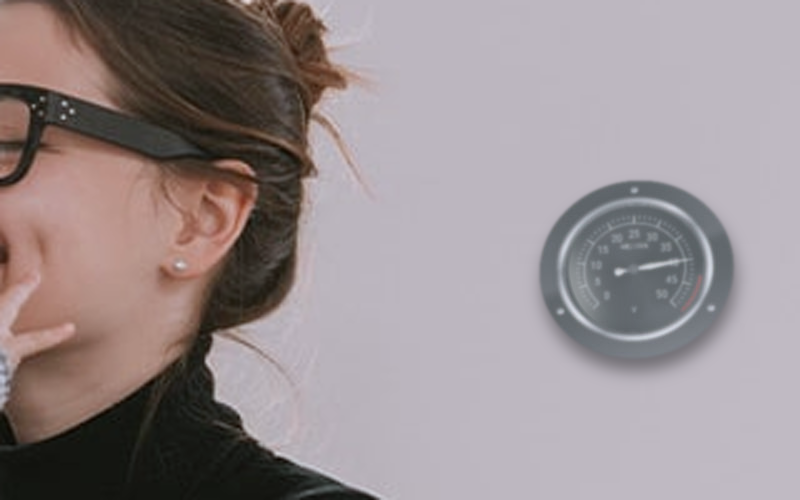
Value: 40
